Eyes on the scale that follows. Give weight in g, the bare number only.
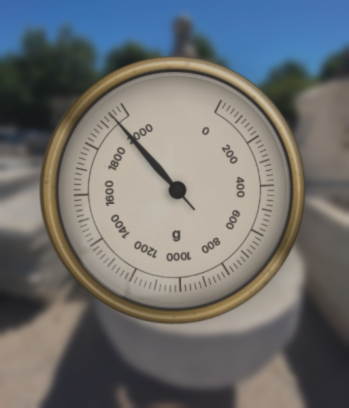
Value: 1940
